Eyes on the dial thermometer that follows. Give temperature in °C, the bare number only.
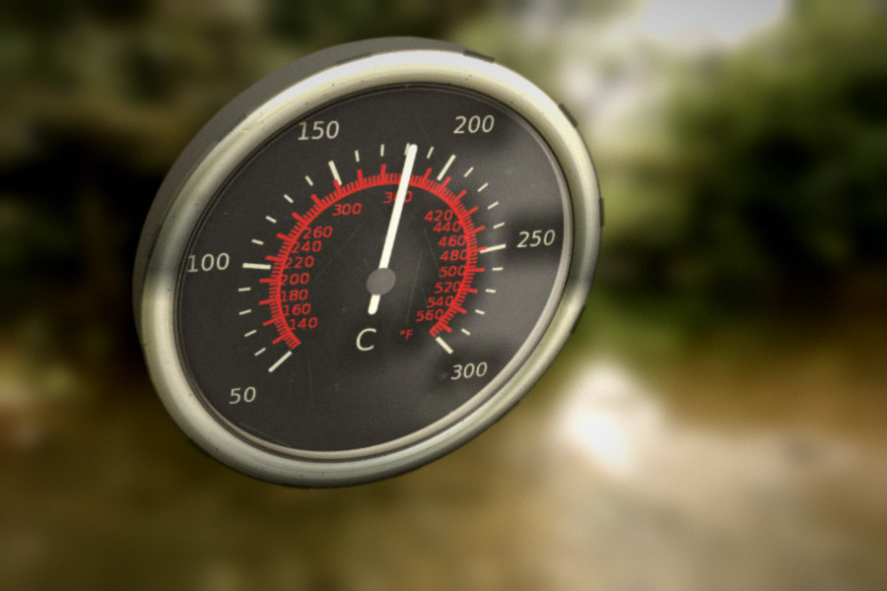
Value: 180
